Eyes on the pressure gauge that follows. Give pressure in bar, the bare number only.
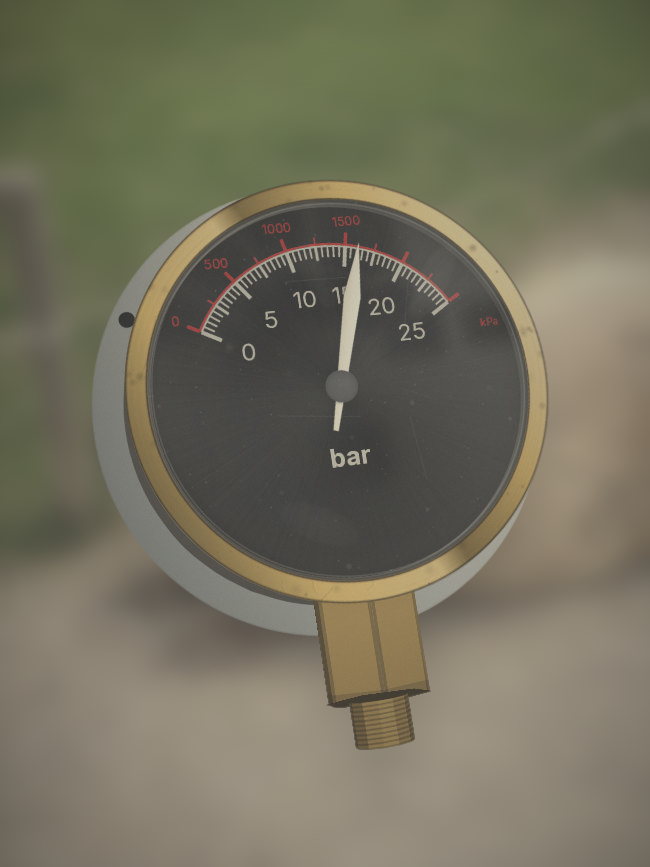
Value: 16
